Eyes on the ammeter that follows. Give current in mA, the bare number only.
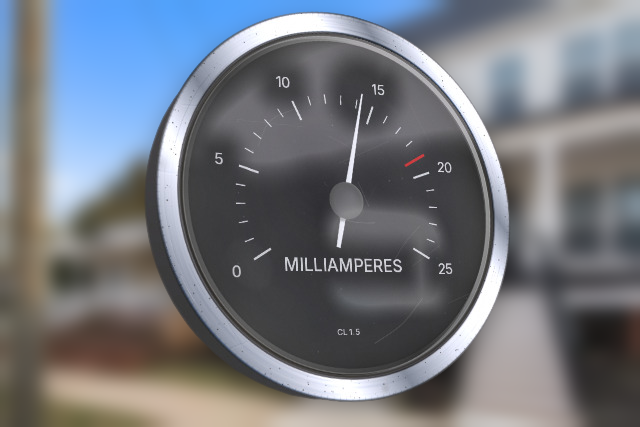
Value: 14
